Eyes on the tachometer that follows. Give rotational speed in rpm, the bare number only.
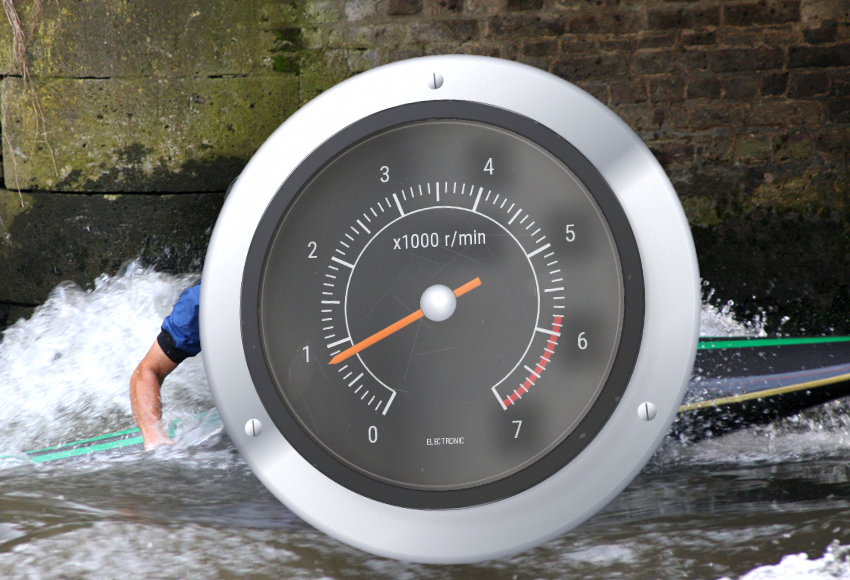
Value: 800
